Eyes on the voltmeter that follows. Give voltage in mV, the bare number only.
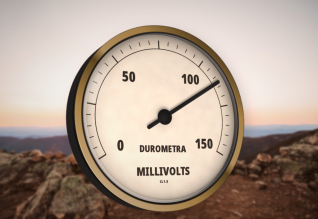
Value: 112.5
